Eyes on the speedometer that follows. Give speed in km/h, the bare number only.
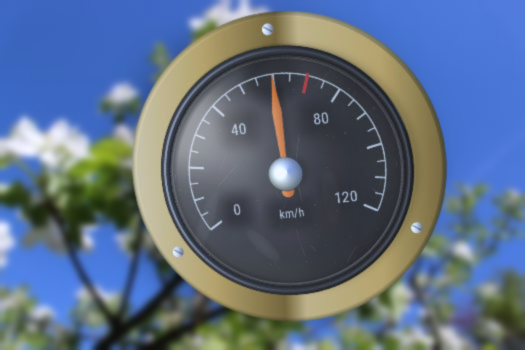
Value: 60
